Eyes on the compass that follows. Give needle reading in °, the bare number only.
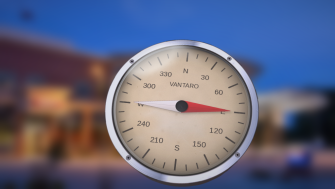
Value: 90
